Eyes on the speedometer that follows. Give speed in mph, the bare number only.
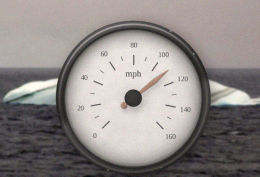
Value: 110
